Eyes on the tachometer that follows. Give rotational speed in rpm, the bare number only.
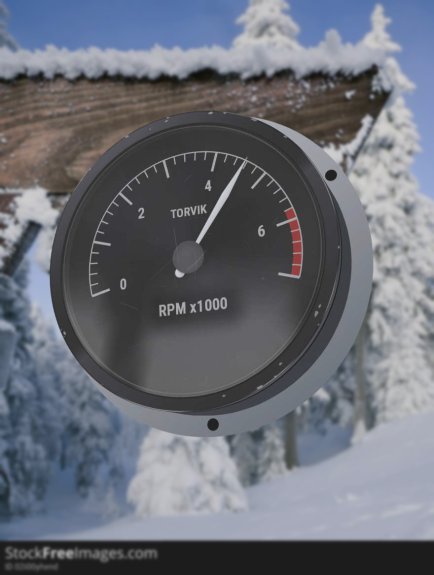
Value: 4600
